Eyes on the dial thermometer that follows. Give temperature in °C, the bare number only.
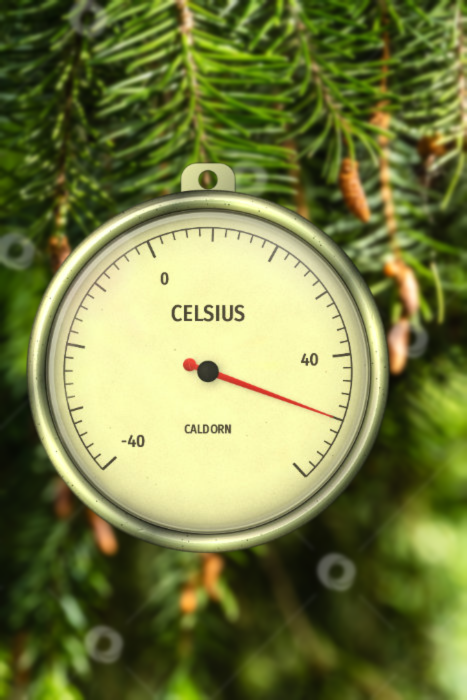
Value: 50
